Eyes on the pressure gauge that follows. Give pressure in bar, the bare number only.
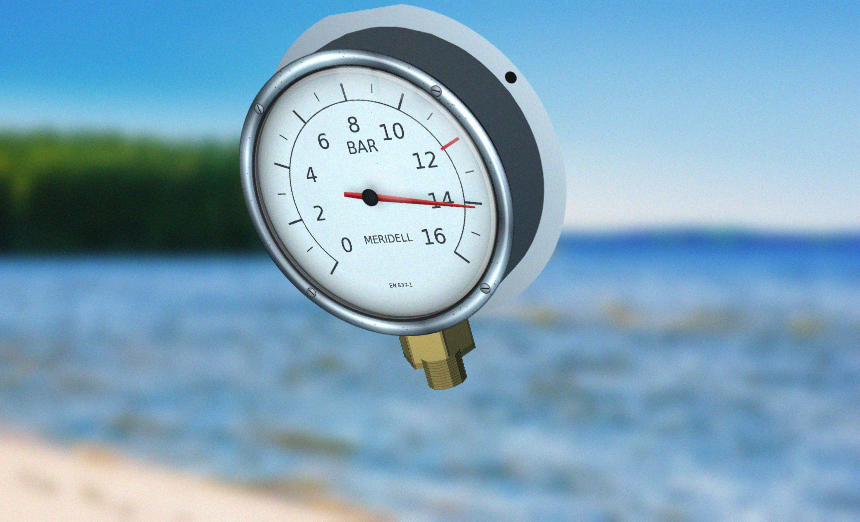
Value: 14
